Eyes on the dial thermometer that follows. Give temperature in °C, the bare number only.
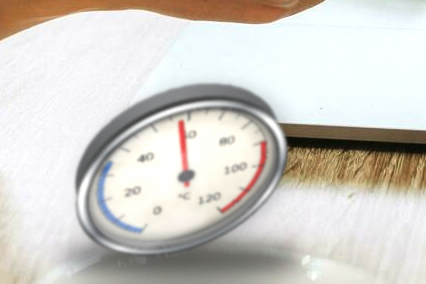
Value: 57.5
